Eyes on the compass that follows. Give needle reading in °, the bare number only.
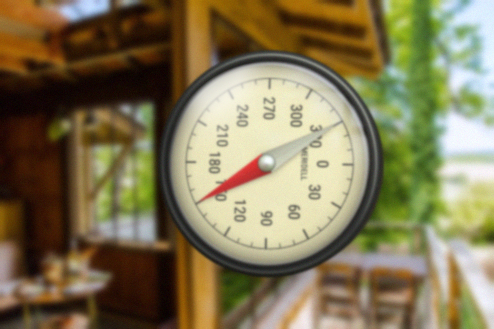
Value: 150
